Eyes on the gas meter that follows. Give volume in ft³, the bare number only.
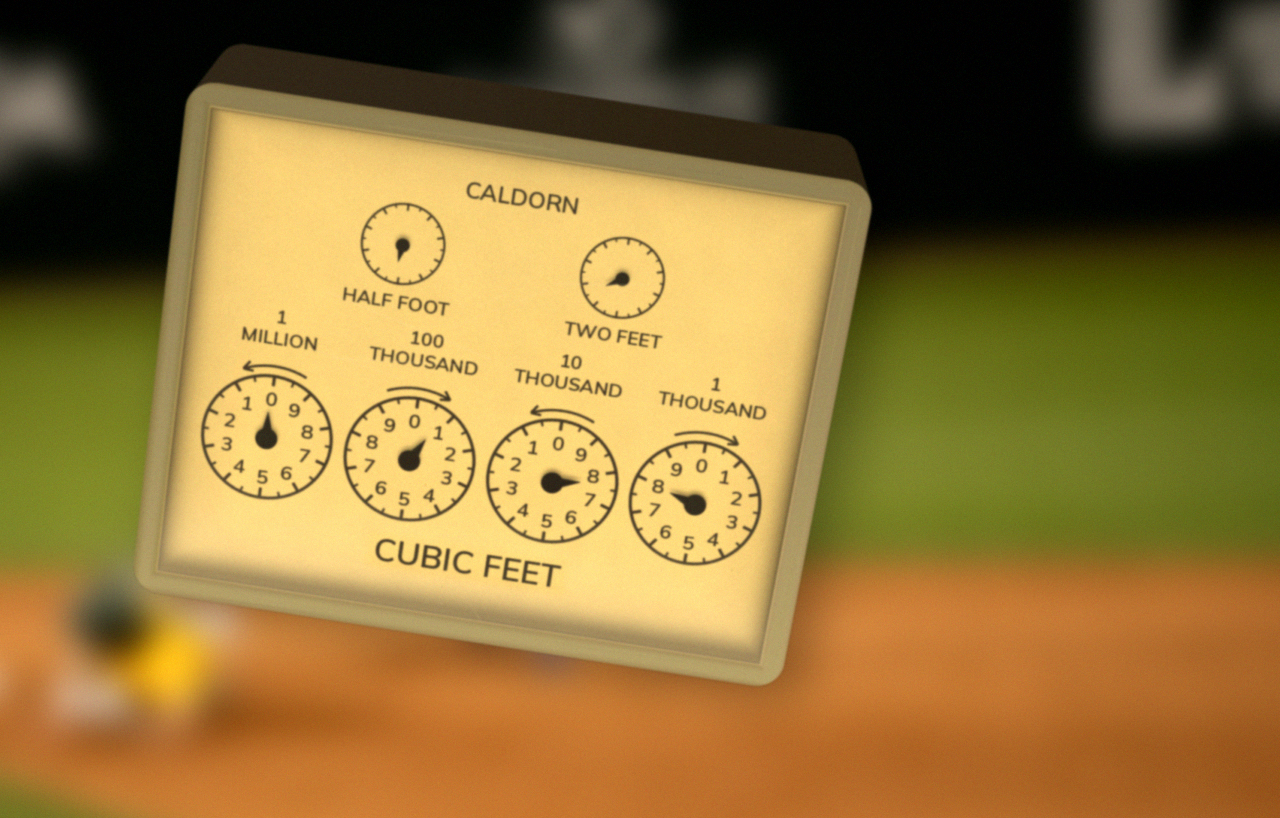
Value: 7800
